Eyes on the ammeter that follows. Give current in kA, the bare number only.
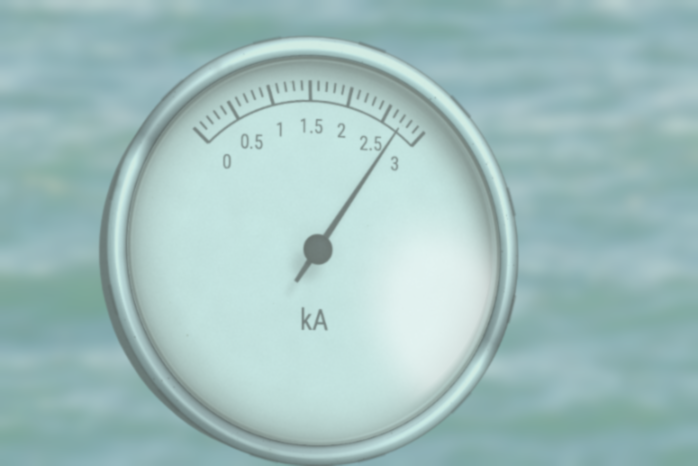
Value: 2.7
